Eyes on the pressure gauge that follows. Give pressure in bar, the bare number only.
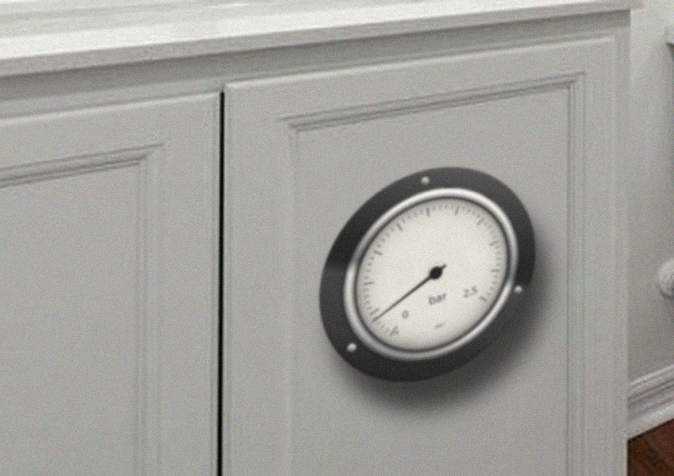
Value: 0.2
